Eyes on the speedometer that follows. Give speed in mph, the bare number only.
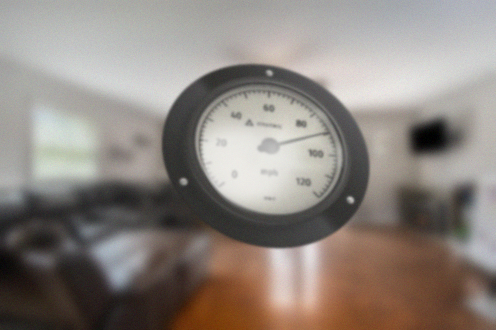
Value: 90
